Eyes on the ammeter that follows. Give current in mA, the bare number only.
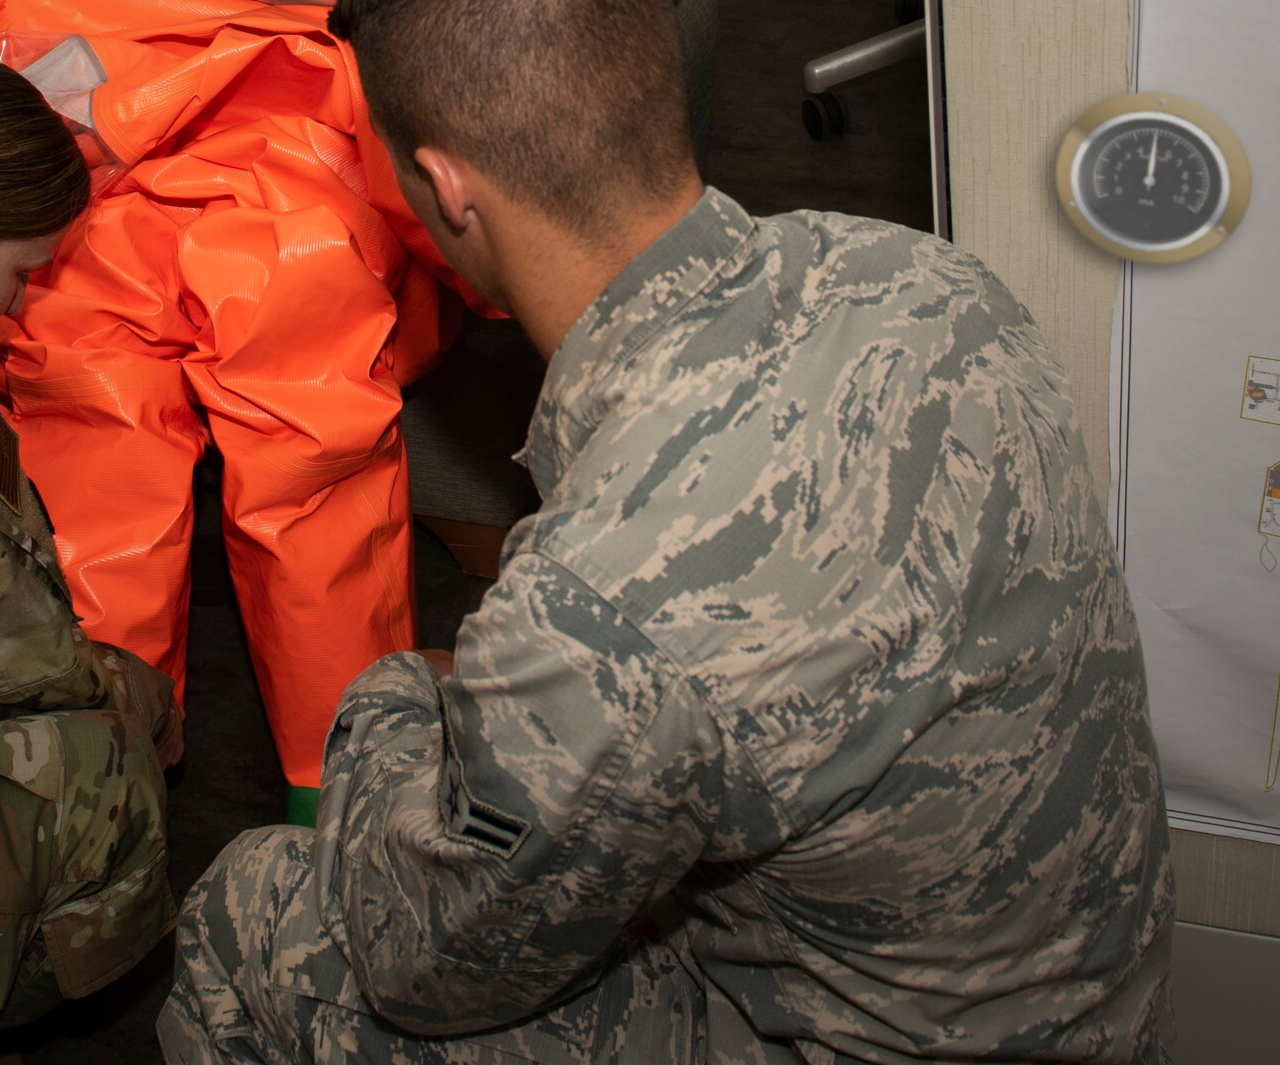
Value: 5
